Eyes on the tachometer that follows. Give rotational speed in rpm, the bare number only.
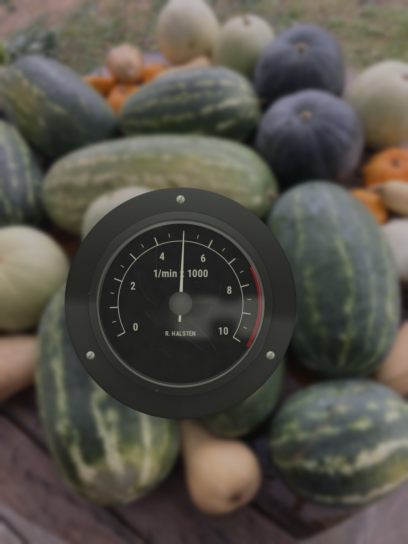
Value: 5000
